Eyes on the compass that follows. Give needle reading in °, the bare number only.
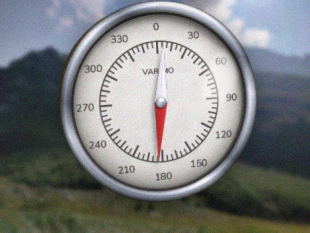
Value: 185
